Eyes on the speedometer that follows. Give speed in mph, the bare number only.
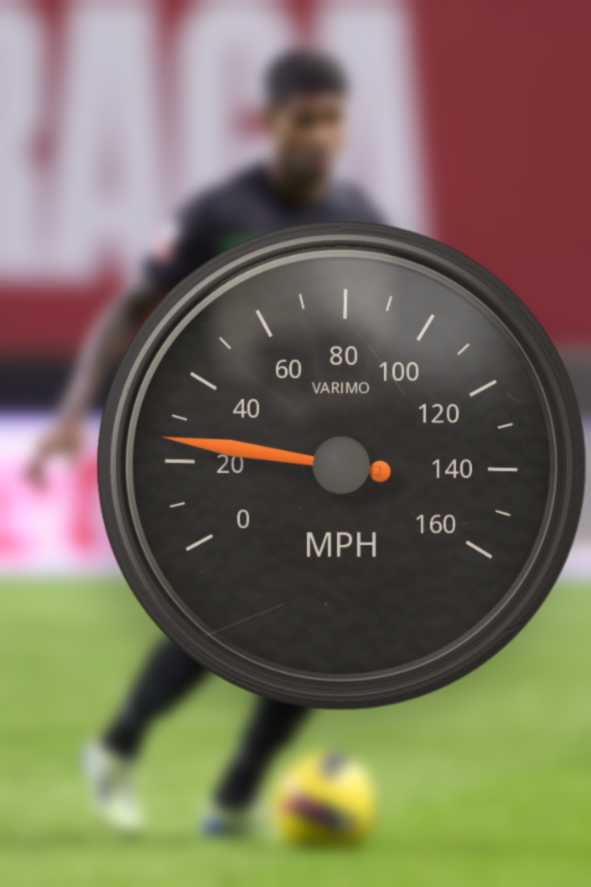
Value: 25
